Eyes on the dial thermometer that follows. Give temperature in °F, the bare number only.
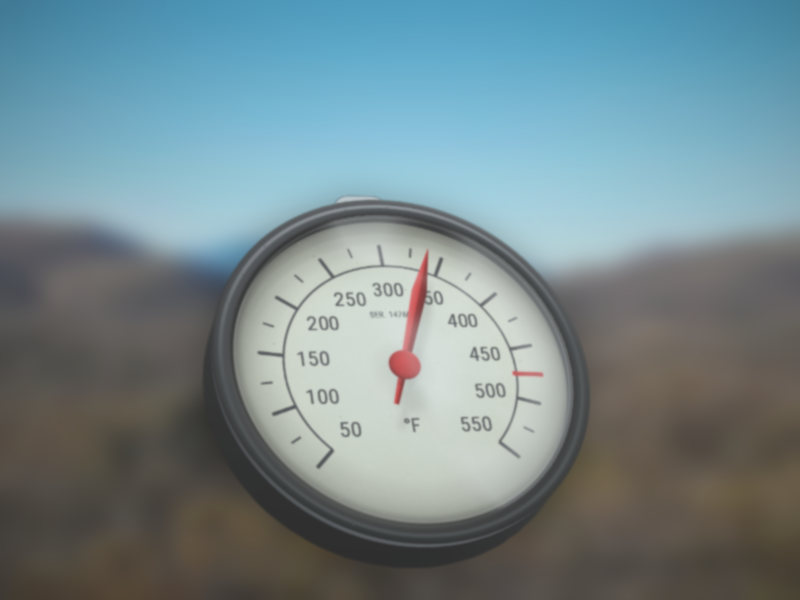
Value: 337.5
